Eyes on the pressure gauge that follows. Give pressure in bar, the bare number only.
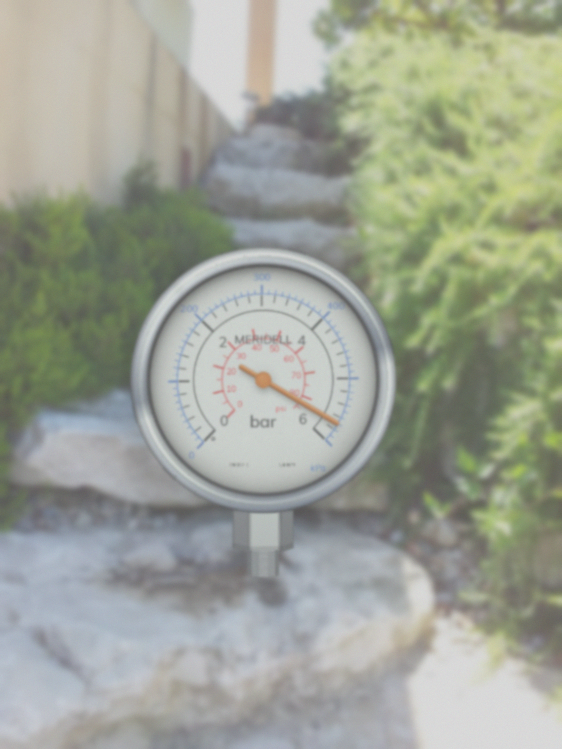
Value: 5.7
